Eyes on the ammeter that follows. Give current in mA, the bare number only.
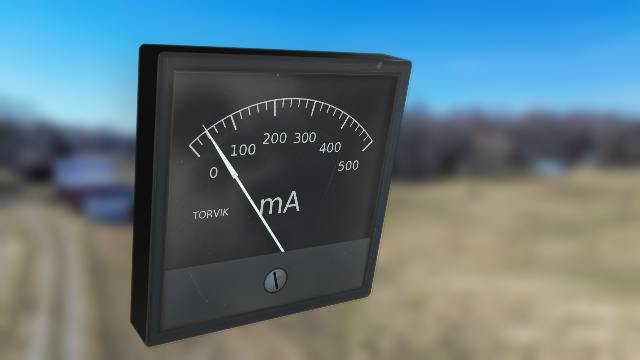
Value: 40
